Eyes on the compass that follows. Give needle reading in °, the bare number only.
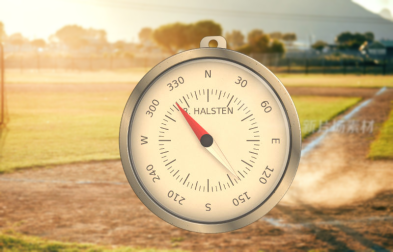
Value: 320
